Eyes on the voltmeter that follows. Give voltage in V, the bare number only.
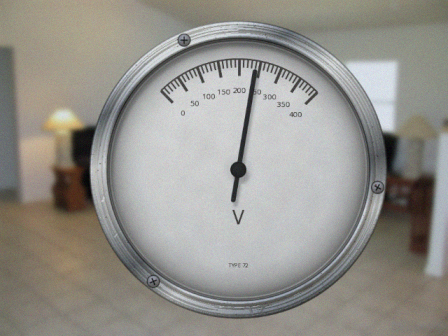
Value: 240
